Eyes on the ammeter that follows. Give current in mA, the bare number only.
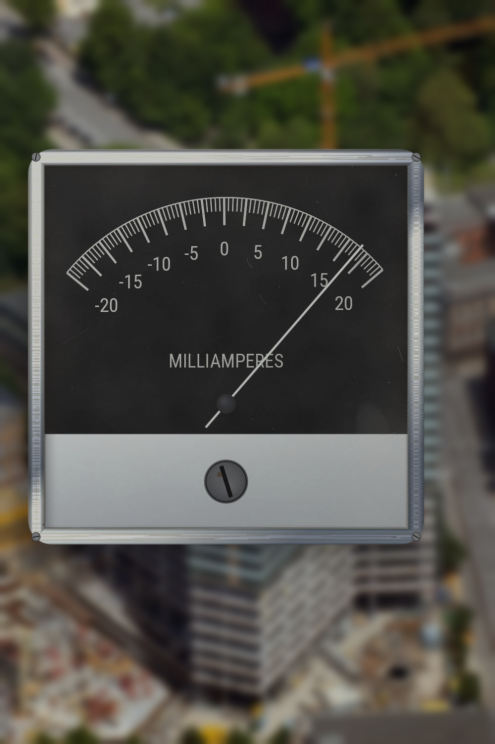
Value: 16.5
